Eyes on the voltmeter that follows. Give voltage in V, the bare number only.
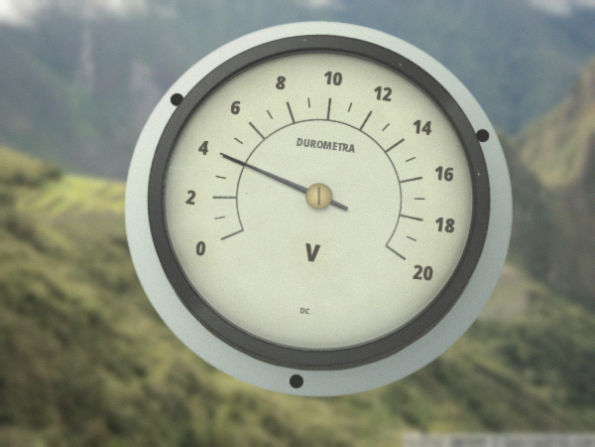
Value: 4
